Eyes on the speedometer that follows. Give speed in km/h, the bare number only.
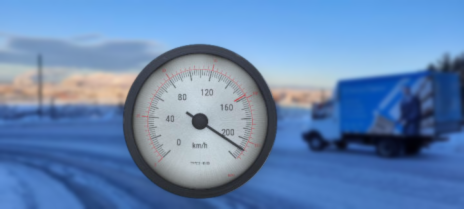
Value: 210
